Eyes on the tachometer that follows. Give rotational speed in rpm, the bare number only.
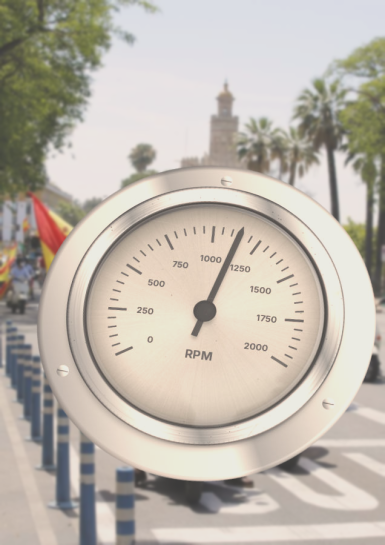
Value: 1150
